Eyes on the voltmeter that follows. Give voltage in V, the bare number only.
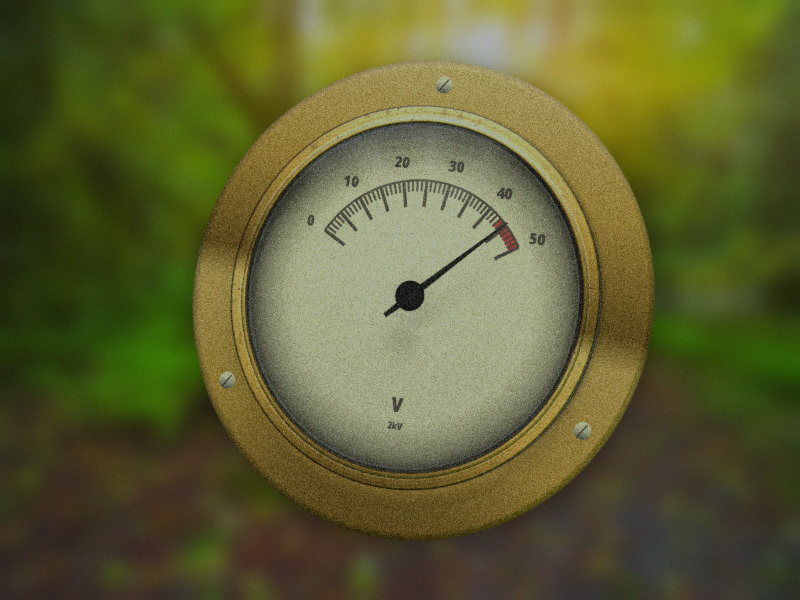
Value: 45
